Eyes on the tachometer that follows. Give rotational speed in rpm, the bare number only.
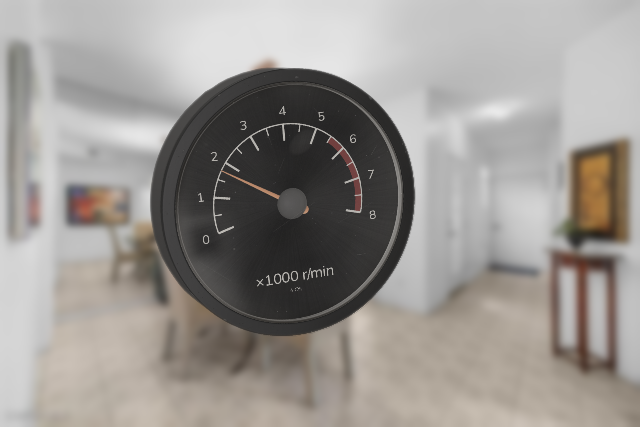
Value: 1750
